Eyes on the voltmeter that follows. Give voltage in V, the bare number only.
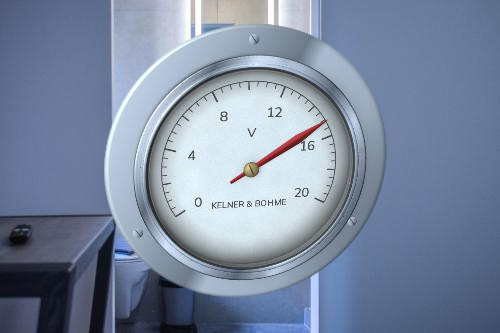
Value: 15
